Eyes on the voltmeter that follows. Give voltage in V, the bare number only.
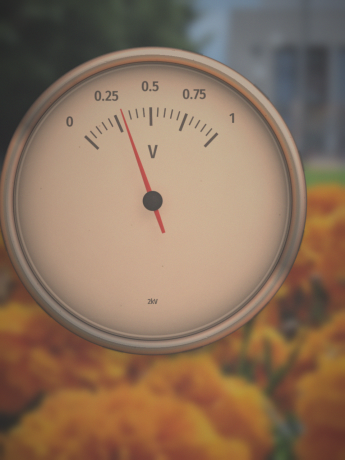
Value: 0.3
